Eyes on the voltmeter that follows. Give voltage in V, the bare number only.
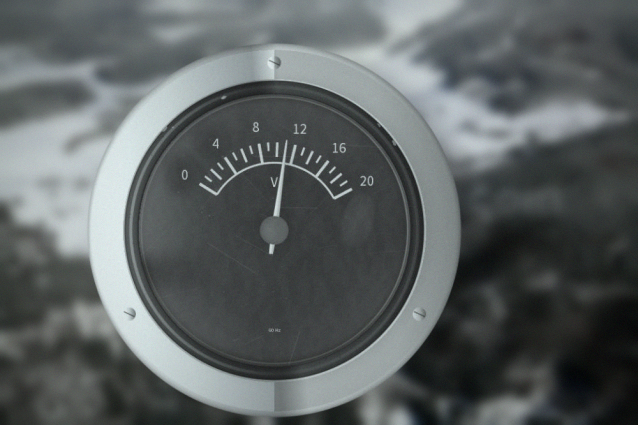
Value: 11
